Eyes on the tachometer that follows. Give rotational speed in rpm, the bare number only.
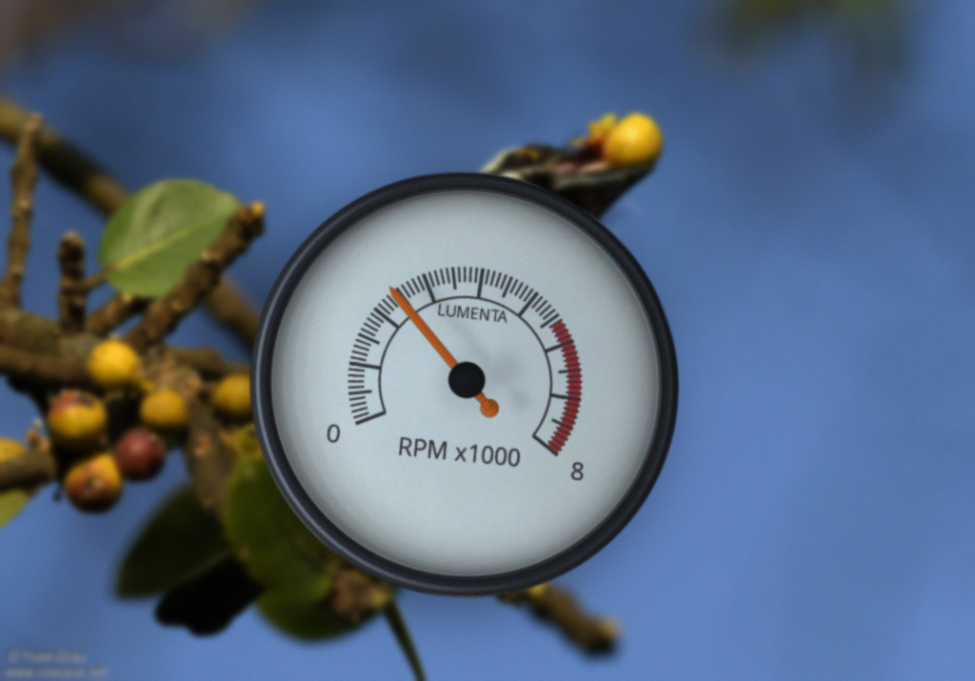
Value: 2400
